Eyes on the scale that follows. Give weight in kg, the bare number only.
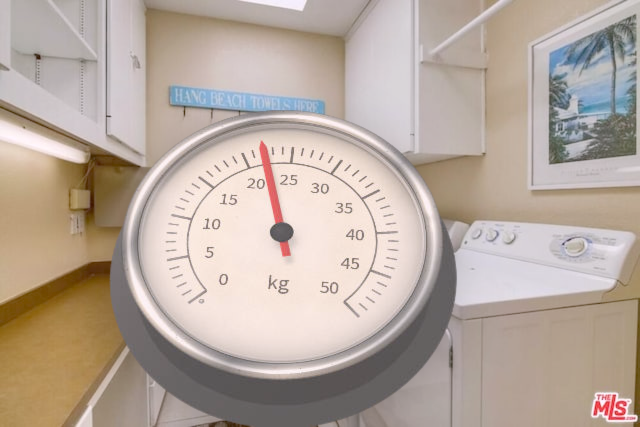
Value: 22
